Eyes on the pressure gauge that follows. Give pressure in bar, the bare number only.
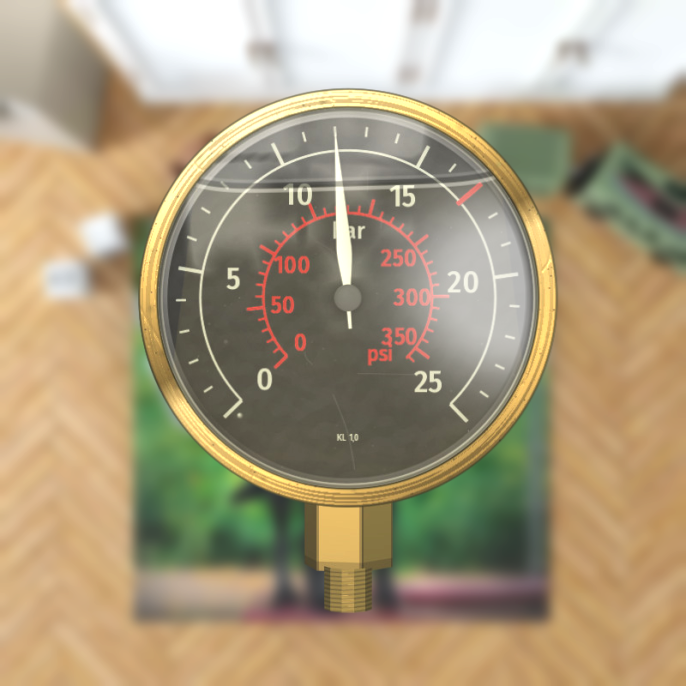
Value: 12
